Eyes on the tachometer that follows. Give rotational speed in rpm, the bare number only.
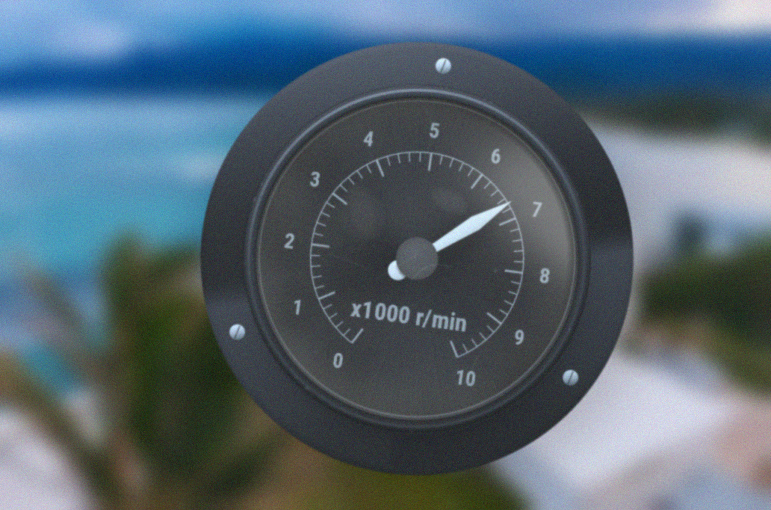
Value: 6700
